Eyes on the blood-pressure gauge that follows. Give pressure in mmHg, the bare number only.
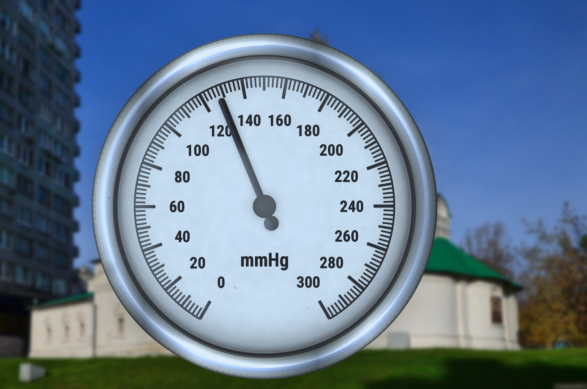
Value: 128
